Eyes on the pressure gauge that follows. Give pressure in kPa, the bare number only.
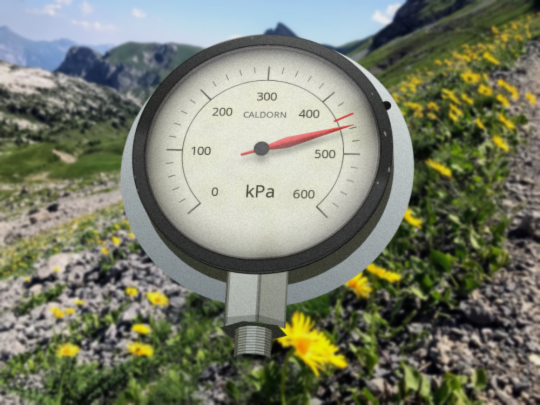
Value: 460
